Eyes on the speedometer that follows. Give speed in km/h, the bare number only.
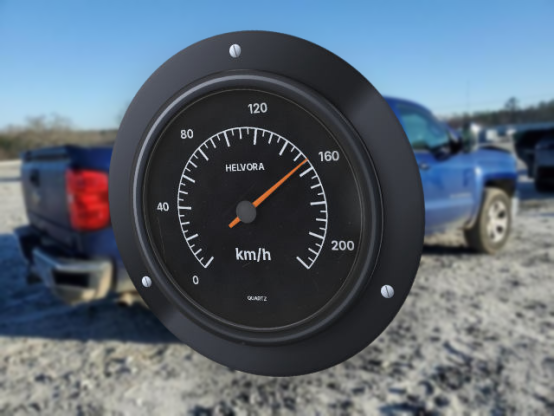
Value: 155
